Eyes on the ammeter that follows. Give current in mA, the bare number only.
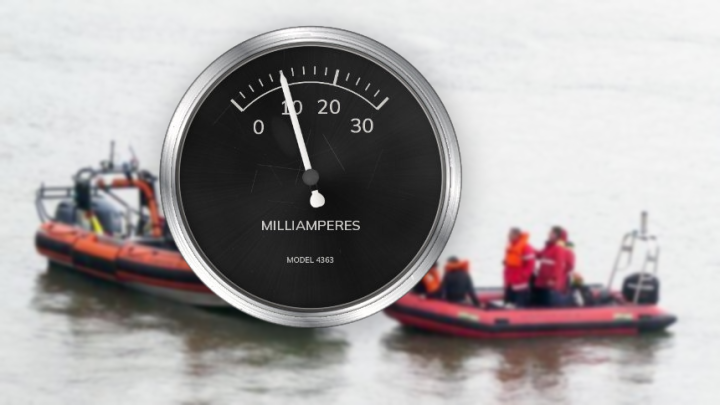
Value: 10
